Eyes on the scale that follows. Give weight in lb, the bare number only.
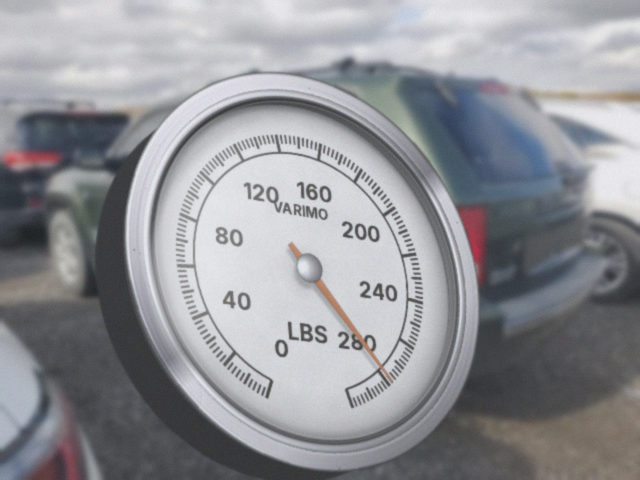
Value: 280
